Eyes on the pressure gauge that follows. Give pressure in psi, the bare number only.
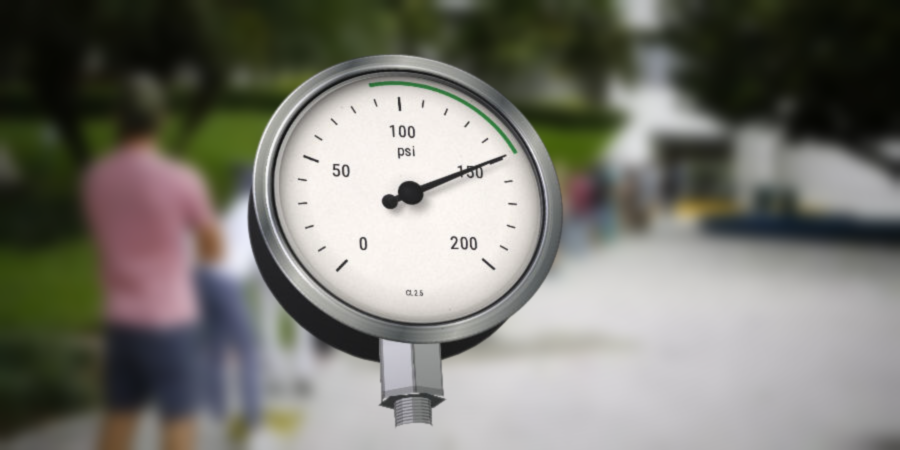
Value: 150
